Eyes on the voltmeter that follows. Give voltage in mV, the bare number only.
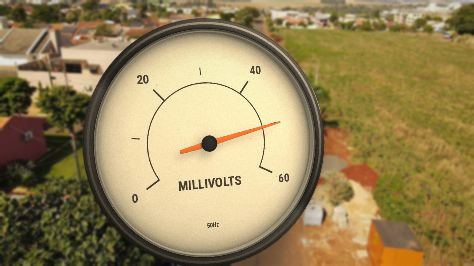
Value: 50
